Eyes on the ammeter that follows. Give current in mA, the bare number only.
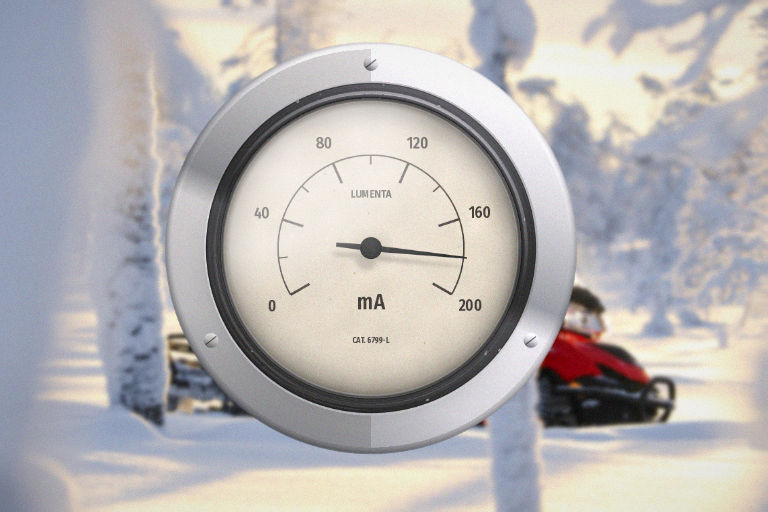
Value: 180
